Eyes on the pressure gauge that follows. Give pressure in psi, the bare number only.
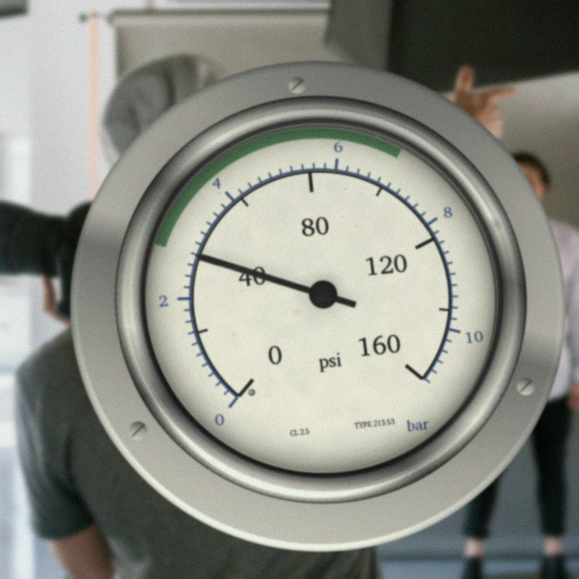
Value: 40
